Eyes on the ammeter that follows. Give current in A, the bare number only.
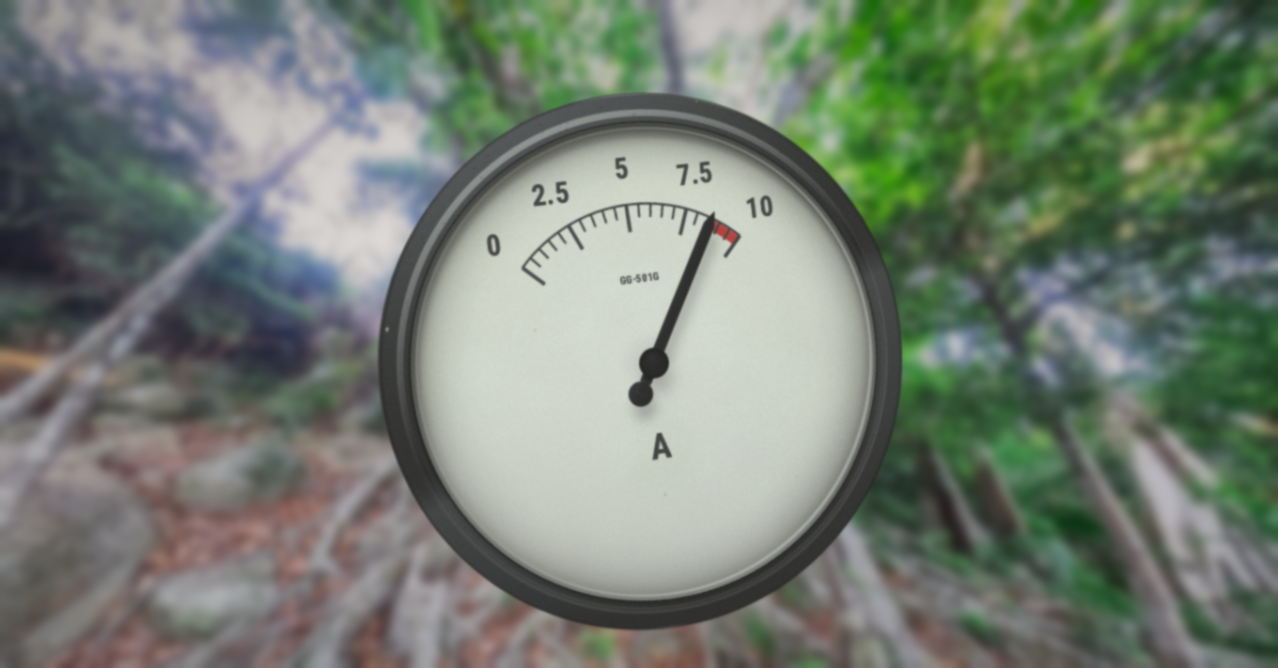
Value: 8.5
